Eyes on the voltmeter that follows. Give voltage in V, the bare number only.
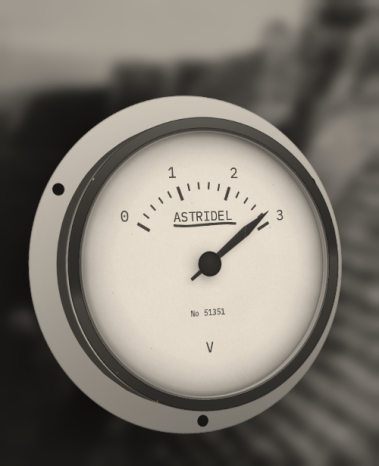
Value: 2.8
